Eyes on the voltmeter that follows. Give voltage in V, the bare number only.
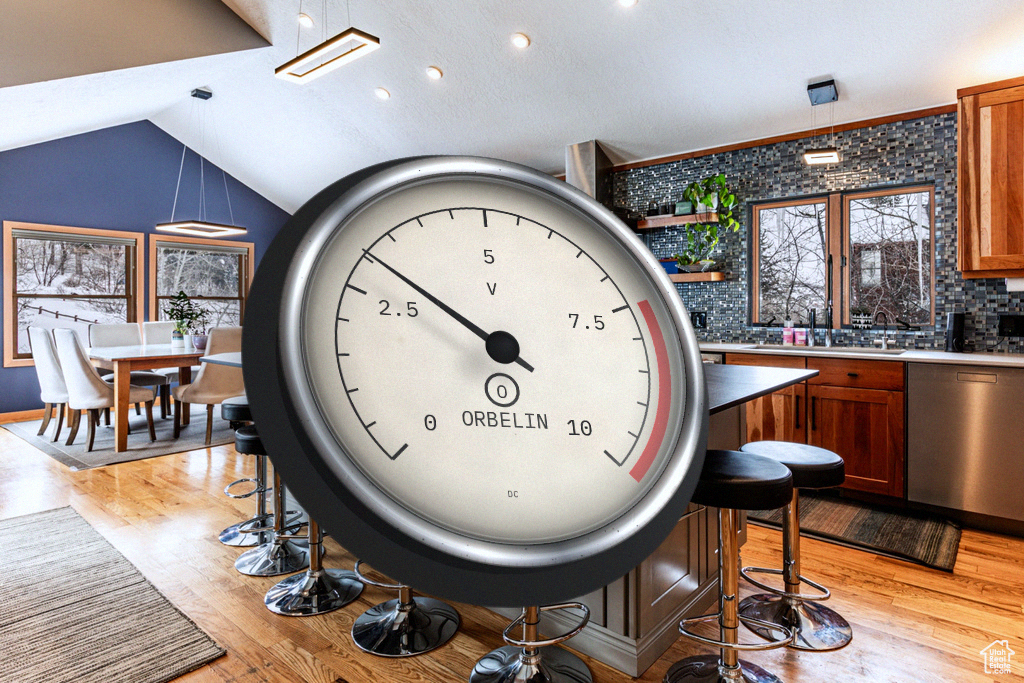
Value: 3
